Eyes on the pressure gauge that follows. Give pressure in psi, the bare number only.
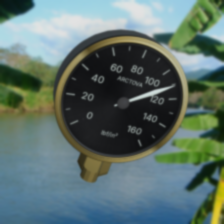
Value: 110
